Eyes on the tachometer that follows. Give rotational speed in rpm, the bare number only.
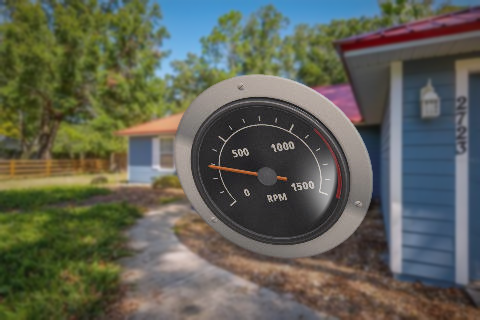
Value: 300
